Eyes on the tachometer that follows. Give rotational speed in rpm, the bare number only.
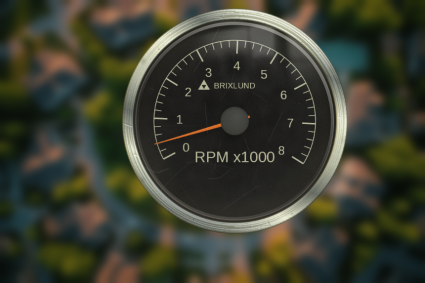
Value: 400
